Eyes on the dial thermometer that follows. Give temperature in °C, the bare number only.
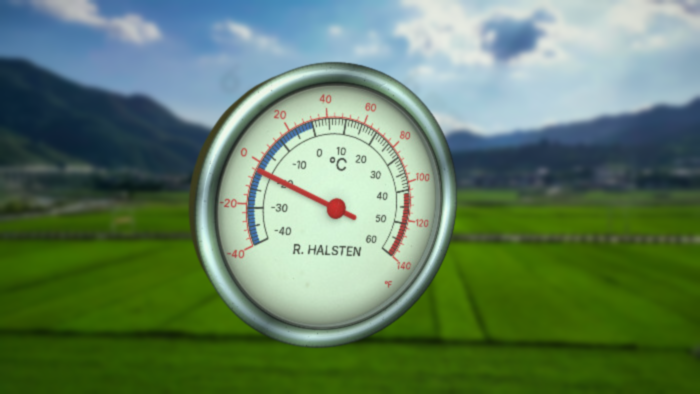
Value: -20
